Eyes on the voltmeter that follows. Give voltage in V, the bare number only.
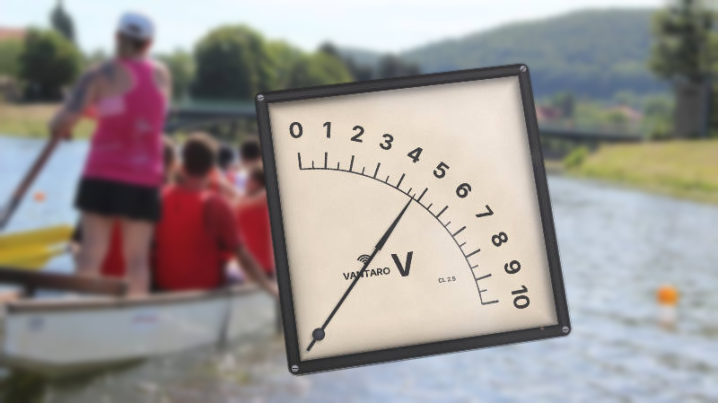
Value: 4.75
